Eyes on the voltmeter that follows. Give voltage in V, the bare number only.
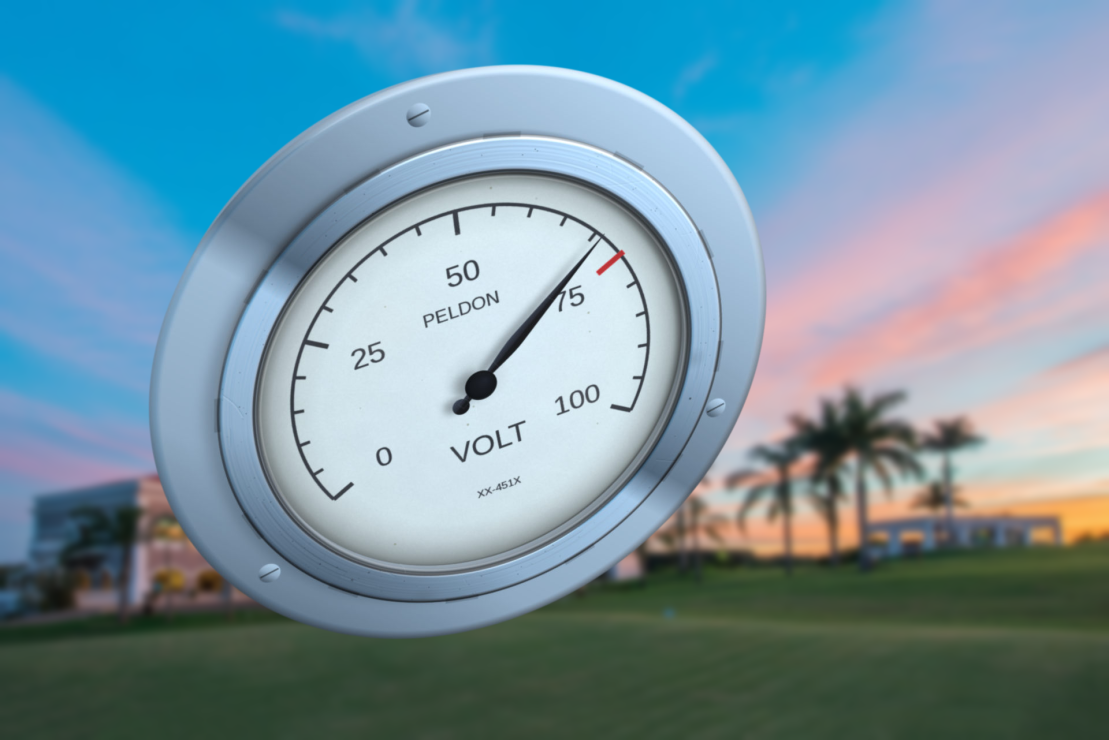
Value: 70
